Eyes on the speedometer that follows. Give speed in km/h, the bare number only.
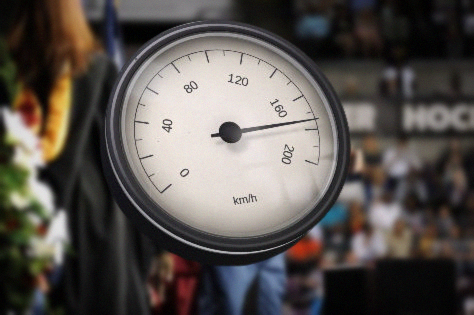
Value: 175
